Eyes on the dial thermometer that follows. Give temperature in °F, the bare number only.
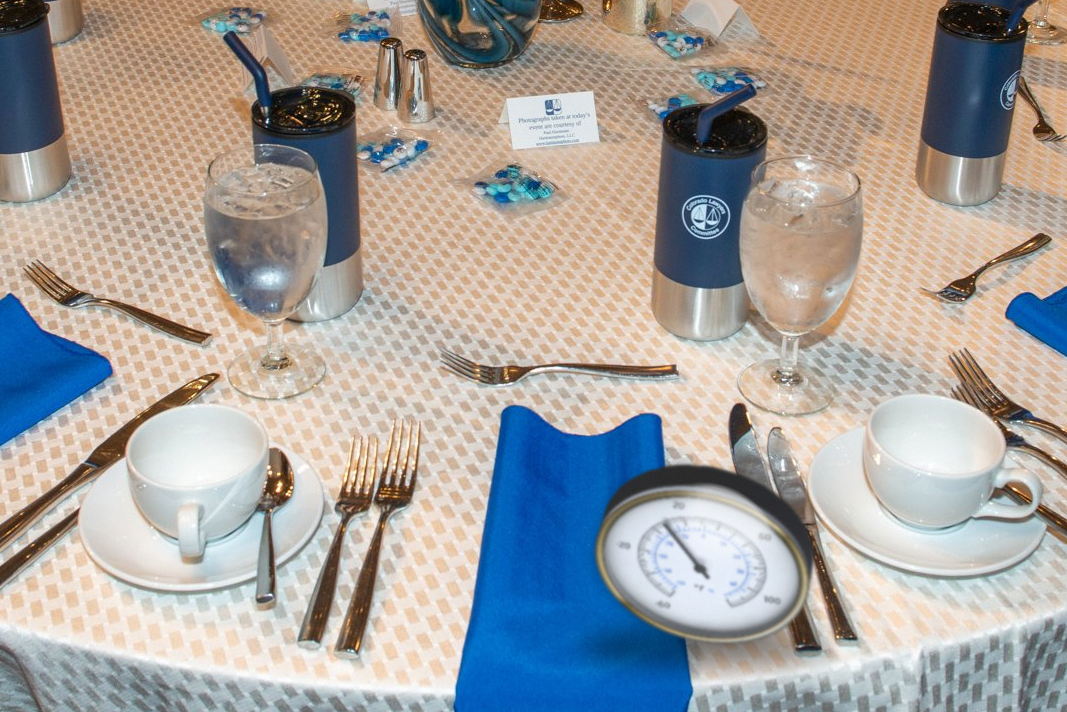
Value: 10
